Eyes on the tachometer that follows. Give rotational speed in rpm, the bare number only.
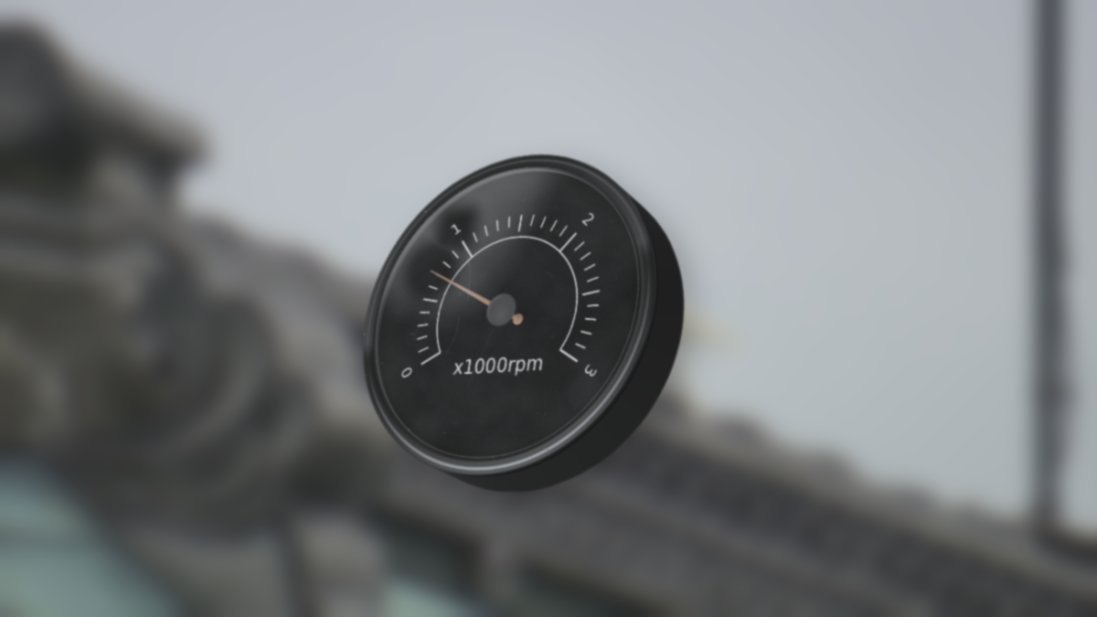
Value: 700
